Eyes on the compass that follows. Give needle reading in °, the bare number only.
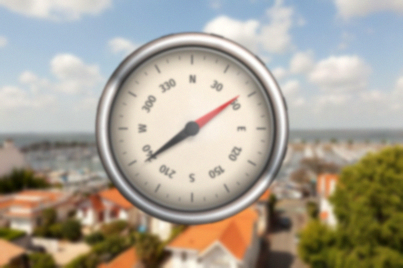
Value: 55
